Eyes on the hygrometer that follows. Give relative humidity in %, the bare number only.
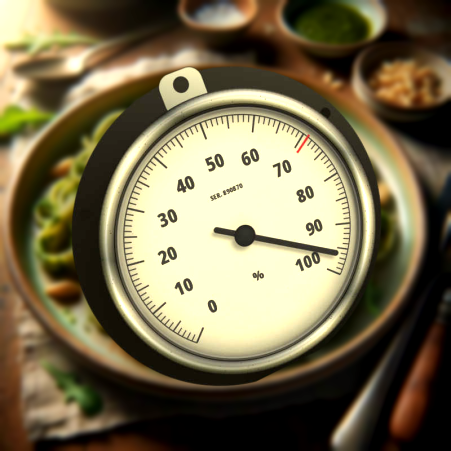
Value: 96
